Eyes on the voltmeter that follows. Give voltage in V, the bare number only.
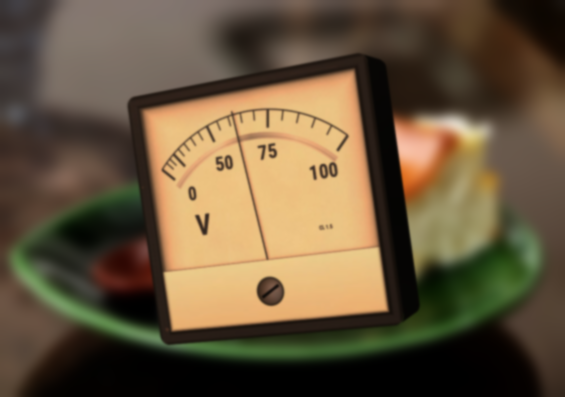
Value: 62.5
